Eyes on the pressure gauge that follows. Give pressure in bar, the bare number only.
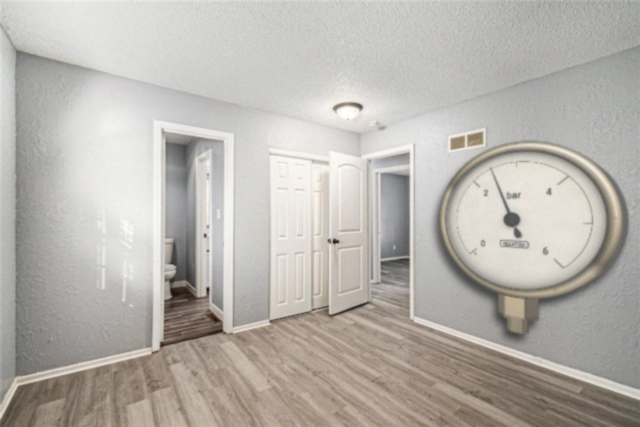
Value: 2.5
